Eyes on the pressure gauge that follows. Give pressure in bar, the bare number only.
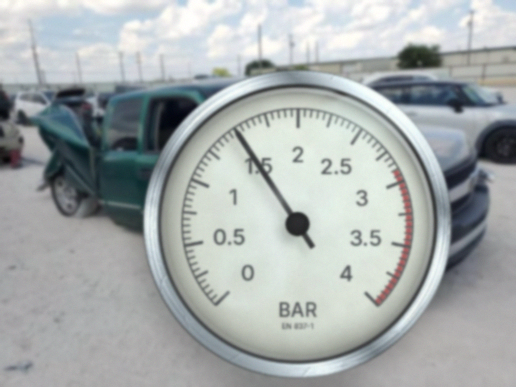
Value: 1.5
